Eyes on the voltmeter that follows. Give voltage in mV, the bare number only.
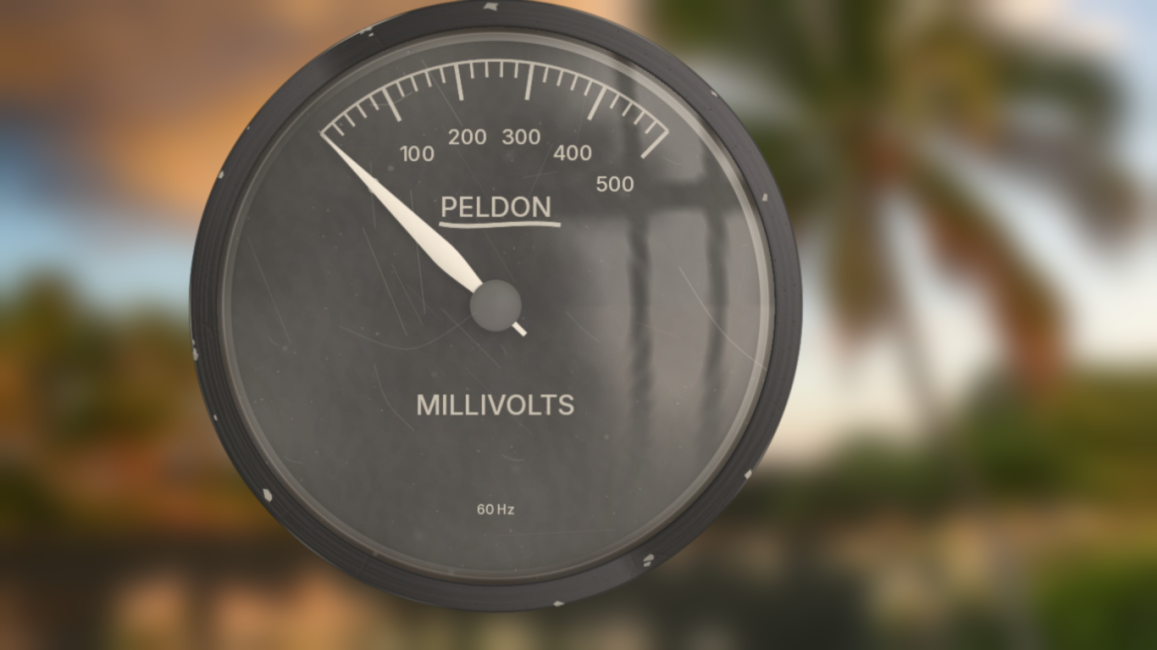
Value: 0
